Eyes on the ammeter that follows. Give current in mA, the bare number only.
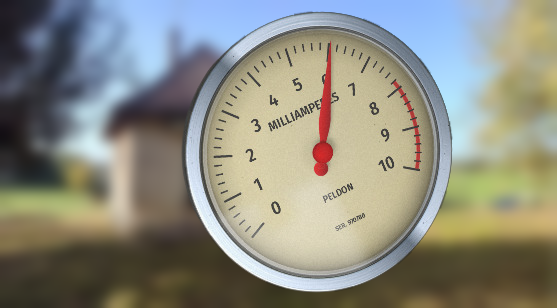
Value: 6
